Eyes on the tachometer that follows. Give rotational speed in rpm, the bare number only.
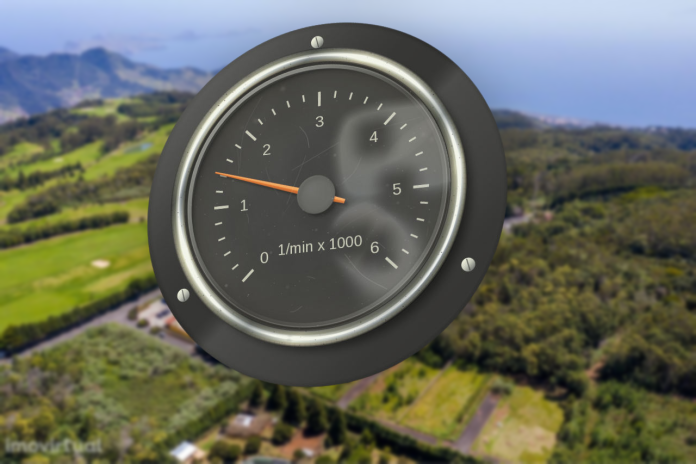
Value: 1400
